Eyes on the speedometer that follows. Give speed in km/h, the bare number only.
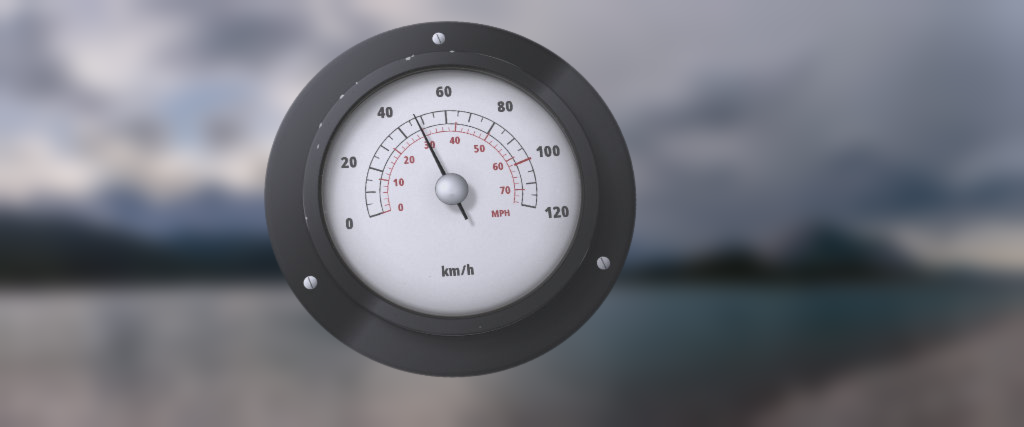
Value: 47.5
